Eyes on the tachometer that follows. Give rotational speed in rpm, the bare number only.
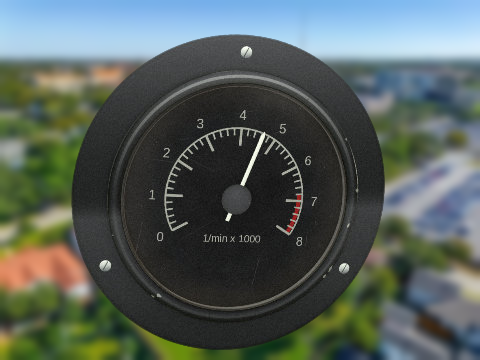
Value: 4600
